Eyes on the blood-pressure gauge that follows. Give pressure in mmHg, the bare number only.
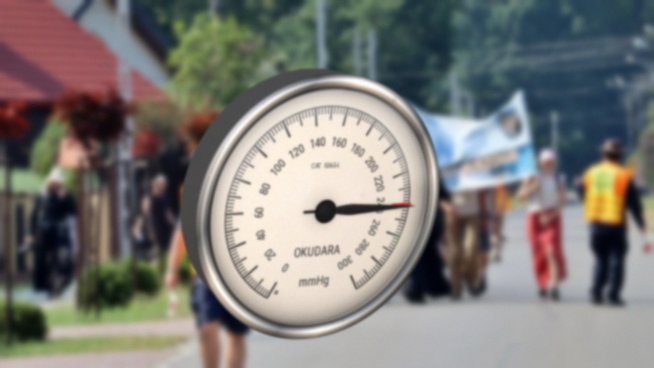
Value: 240
